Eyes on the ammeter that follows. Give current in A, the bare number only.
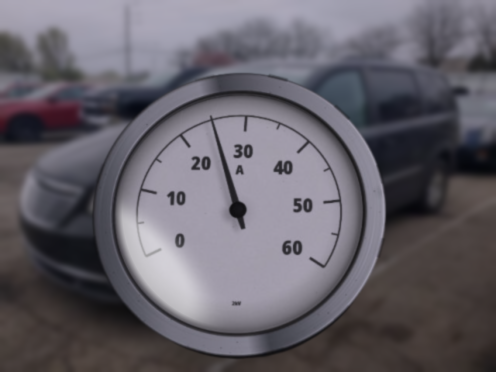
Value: 25
